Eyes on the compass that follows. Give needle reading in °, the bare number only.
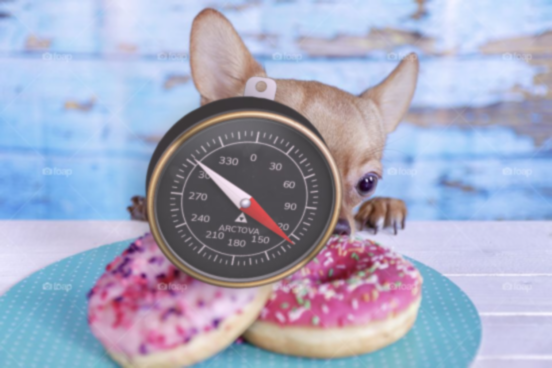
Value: 125
